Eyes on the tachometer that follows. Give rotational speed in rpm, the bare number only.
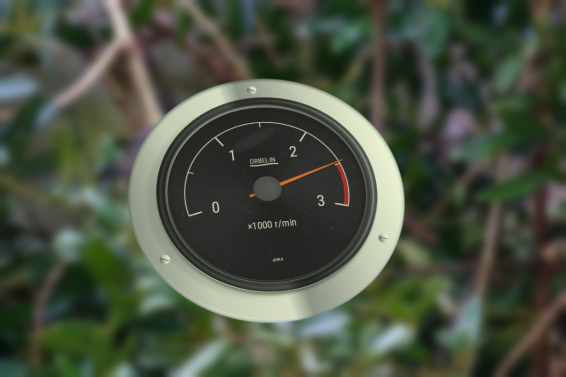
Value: 2500
